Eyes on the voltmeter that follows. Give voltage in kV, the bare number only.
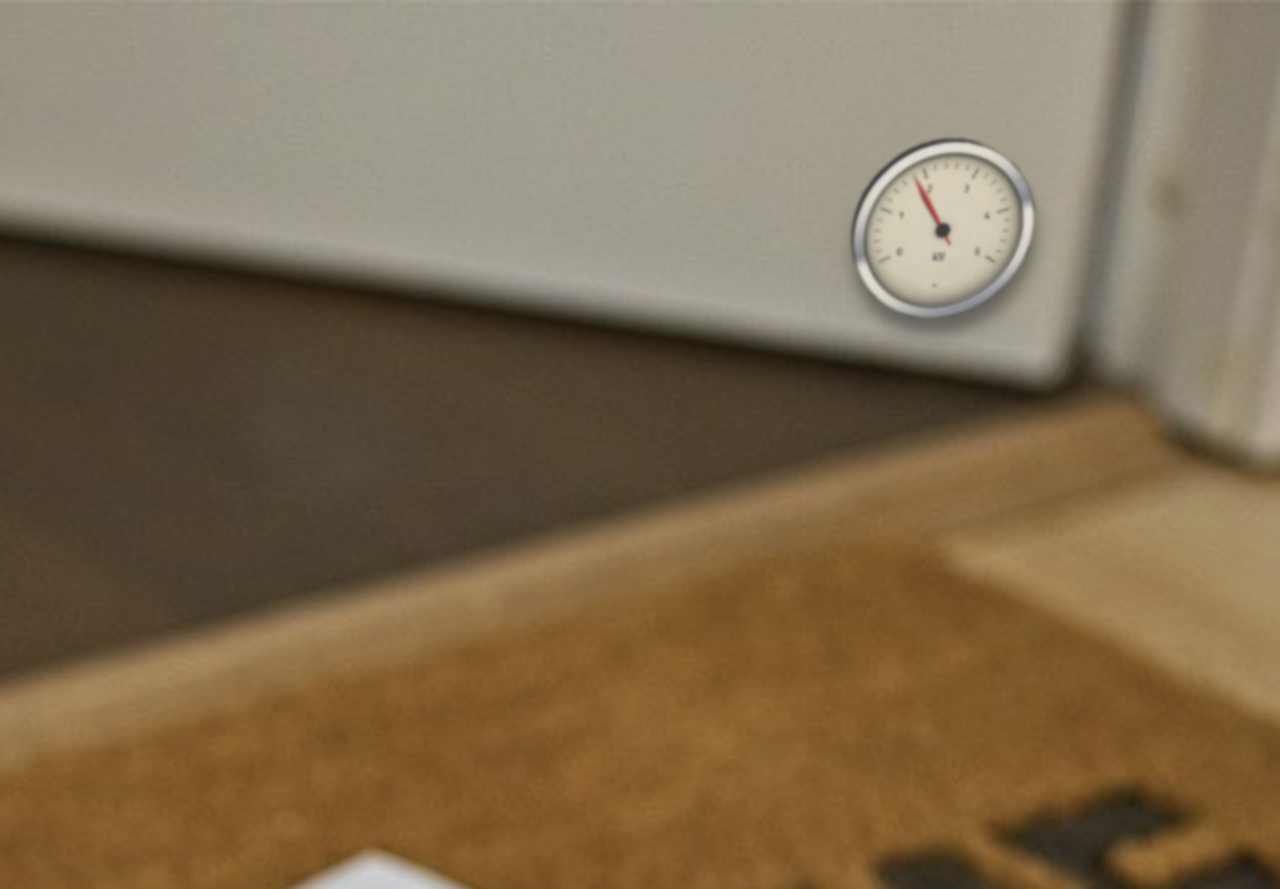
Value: 1.8
